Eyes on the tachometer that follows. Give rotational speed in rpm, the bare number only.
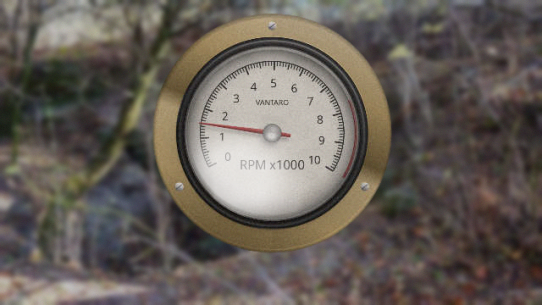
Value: 1500
